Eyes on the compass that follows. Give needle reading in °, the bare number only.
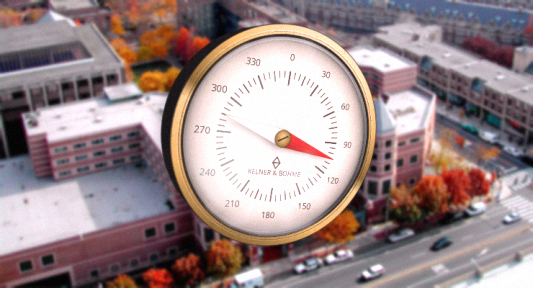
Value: 105
